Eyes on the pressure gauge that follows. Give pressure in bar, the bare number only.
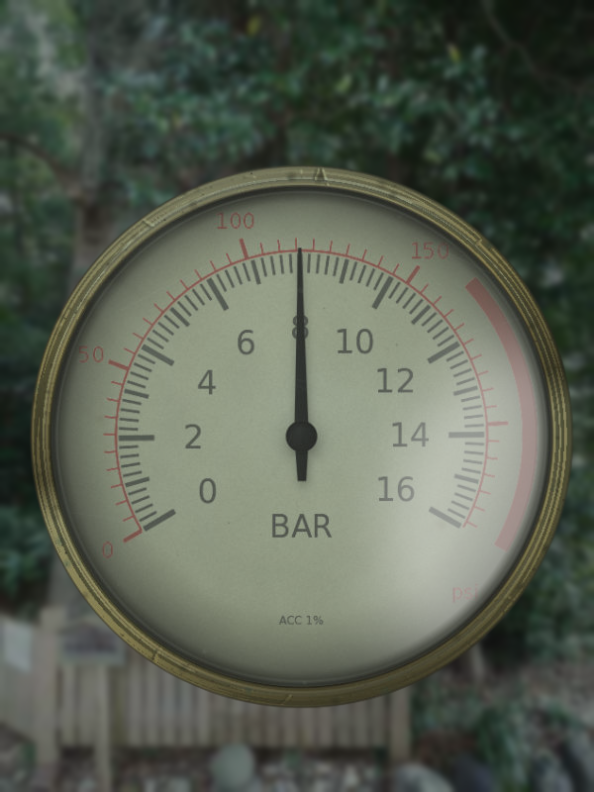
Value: 8
